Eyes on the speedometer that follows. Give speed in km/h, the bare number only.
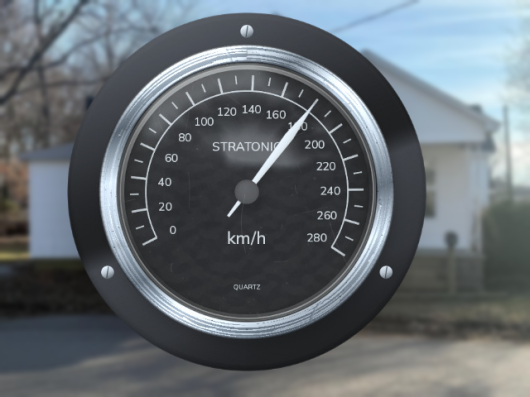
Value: 180
